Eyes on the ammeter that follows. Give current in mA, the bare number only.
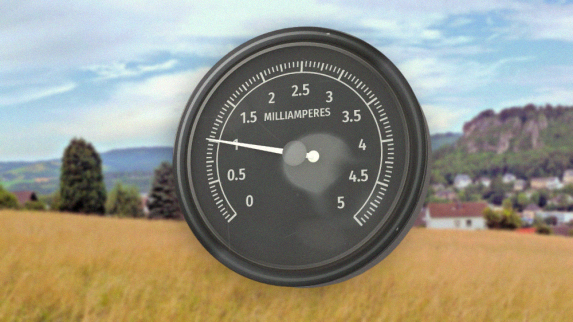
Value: 1
